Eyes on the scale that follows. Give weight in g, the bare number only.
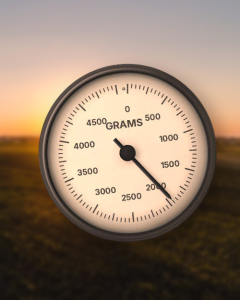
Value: 1950
